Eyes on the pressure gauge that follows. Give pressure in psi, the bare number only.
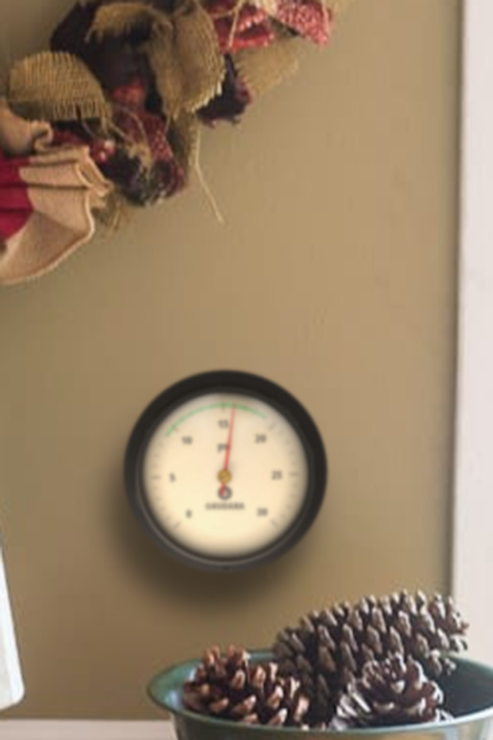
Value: 16
